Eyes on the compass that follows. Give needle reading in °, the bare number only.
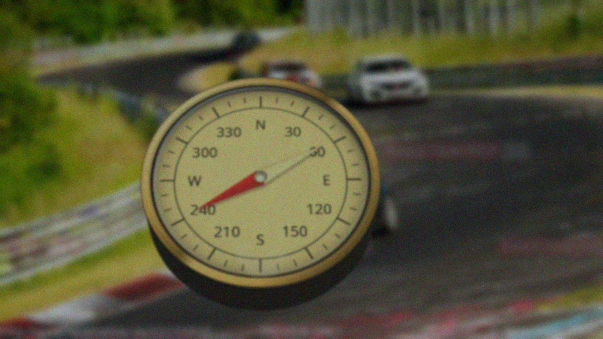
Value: 240
